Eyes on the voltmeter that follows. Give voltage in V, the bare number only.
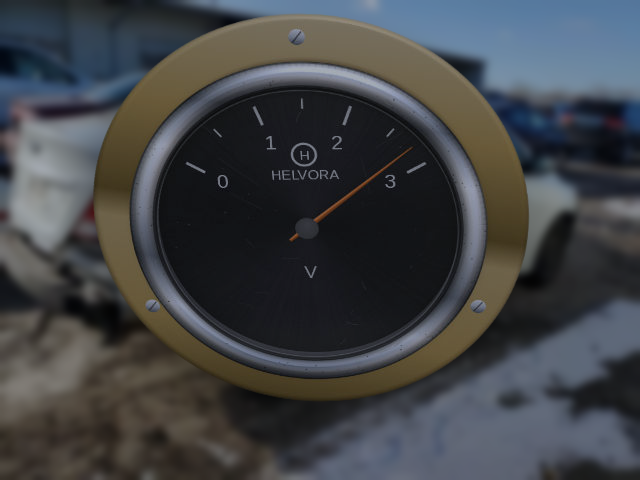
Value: 2.75
